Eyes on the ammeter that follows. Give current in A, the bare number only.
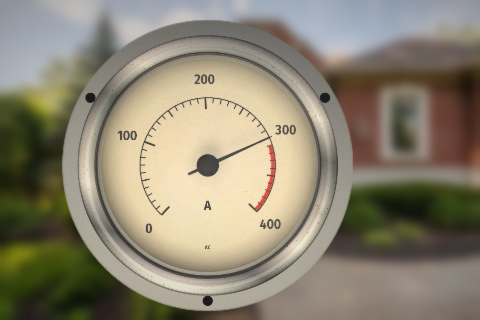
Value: 300
